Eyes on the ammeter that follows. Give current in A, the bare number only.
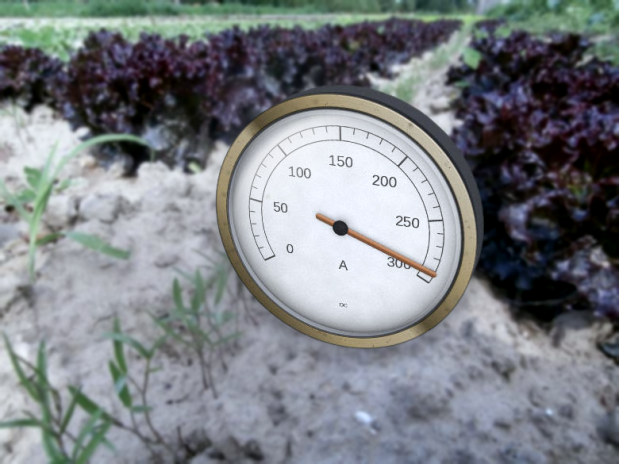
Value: 290
